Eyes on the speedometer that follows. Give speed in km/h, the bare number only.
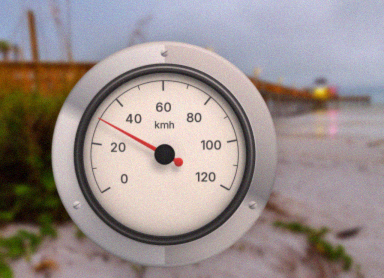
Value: 30
